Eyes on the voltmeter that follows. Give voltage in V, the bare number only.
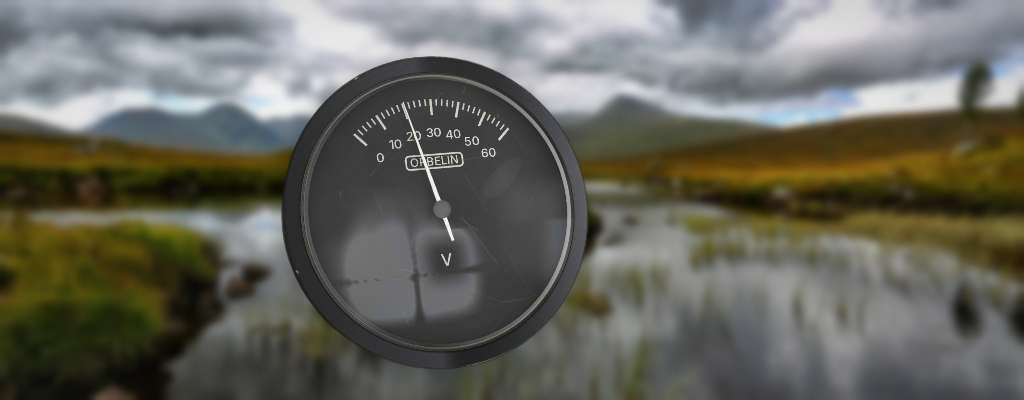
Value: 20
